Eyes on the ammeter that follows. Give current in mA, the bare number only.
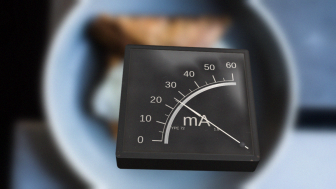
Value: 25
